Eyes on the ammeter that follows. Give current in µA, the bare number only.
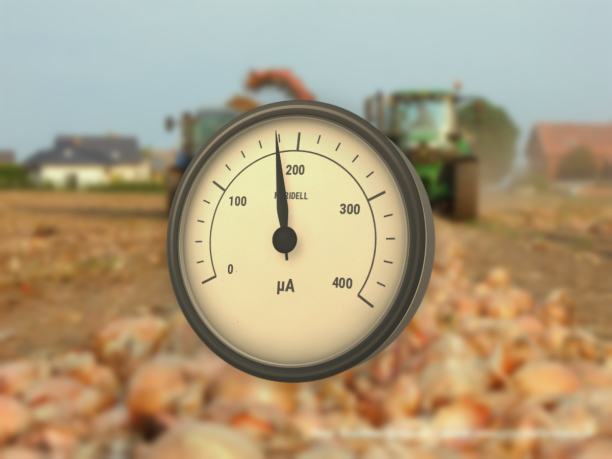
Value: 180
